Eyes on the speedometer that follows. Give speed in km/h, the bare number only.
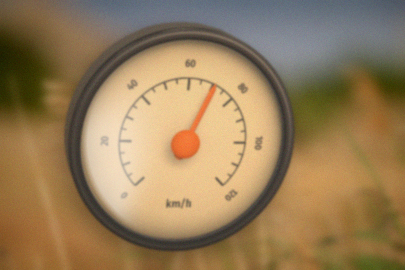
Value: 70
